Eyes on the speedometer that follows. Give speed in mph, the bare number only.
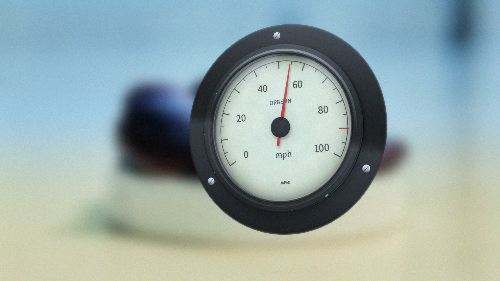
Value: 55
